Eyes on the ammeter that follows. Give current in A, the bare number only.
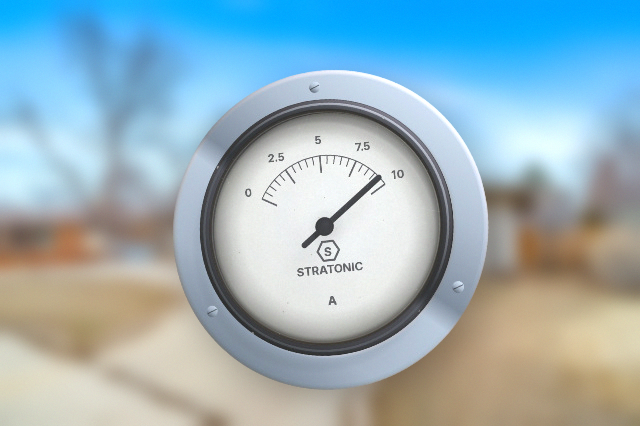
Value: 9.5
